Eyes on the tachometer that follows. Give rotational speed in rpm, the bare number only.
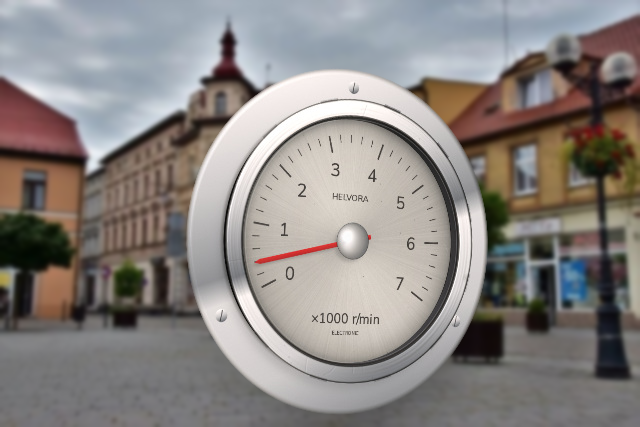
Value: 400
